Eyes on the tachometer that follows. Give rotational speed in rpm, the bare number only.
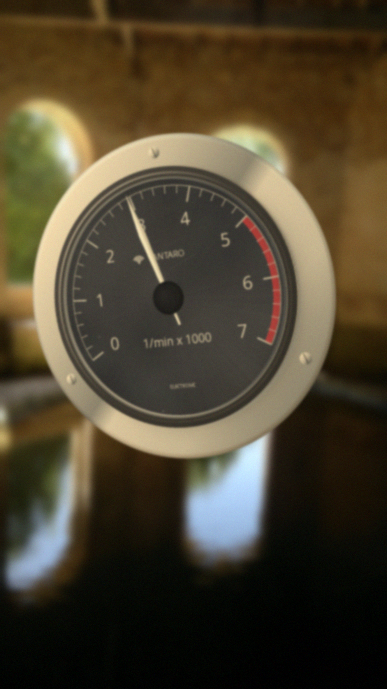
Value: 3000
